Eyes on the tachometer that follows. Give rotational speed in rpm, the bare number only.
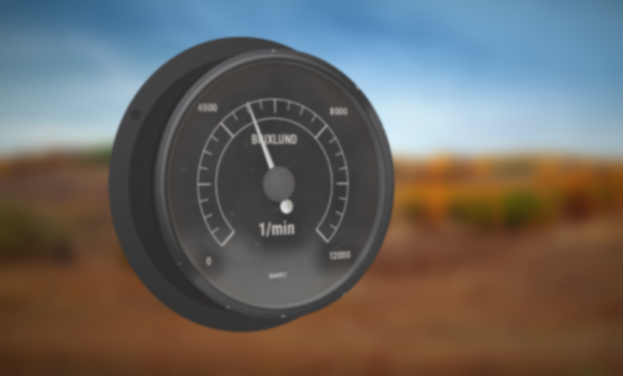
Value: 5000
